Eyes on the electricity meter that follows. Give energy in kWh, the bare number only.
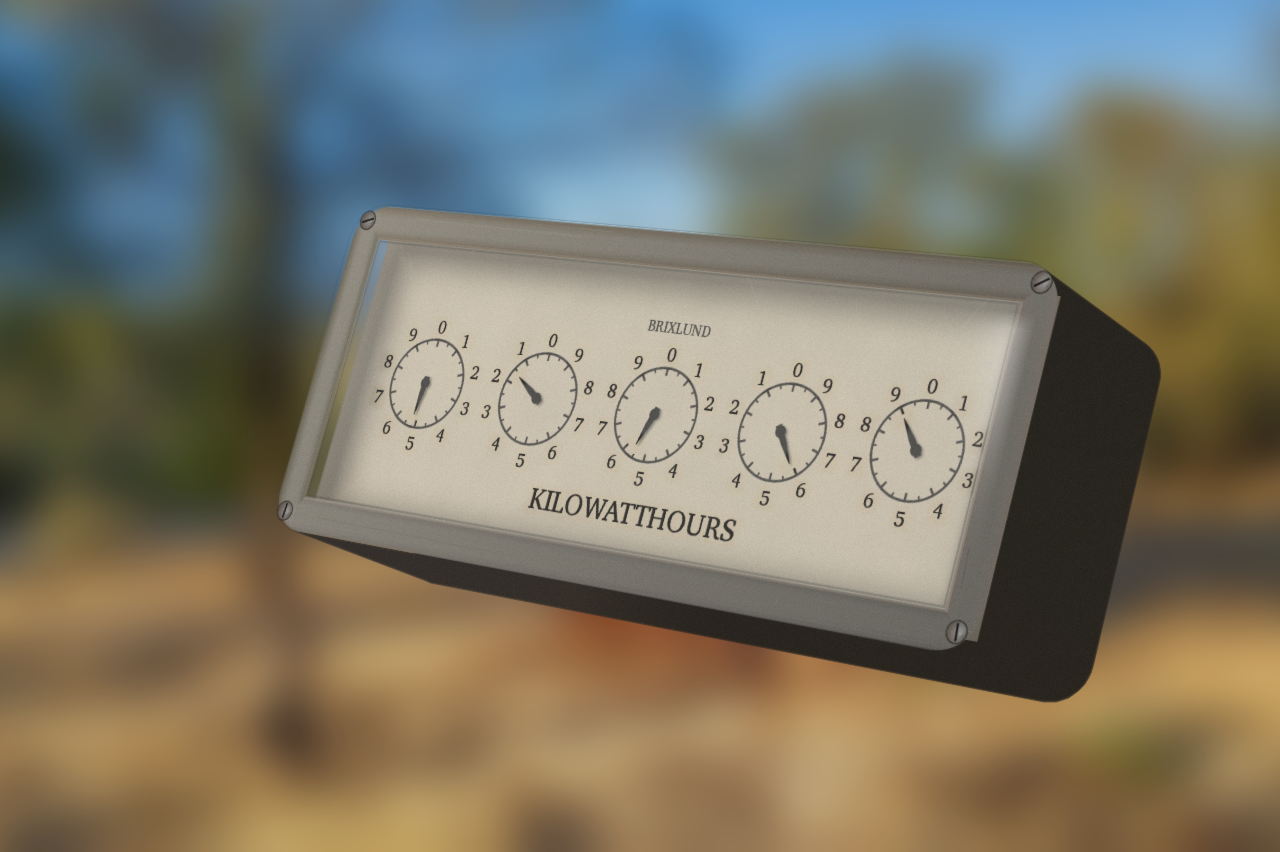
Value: 51559
